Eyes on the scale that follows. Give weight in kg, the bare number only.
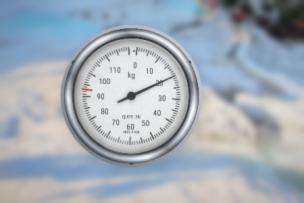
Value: 20
